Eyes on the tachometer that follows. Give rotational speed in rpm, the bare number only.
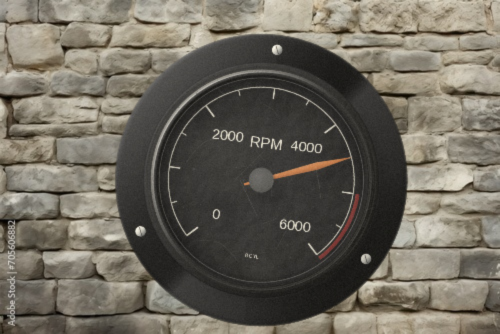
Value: 4500
